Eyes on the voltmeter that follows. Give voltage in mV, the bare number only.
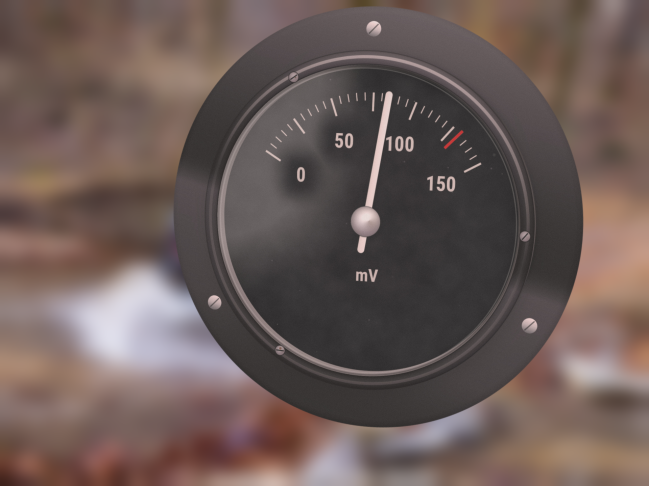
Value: 85
